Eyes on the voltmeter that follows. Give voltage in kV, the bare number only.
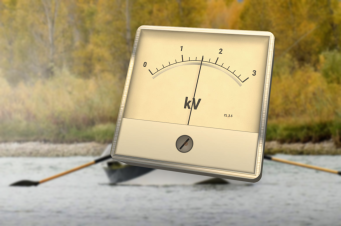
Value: 1.6
